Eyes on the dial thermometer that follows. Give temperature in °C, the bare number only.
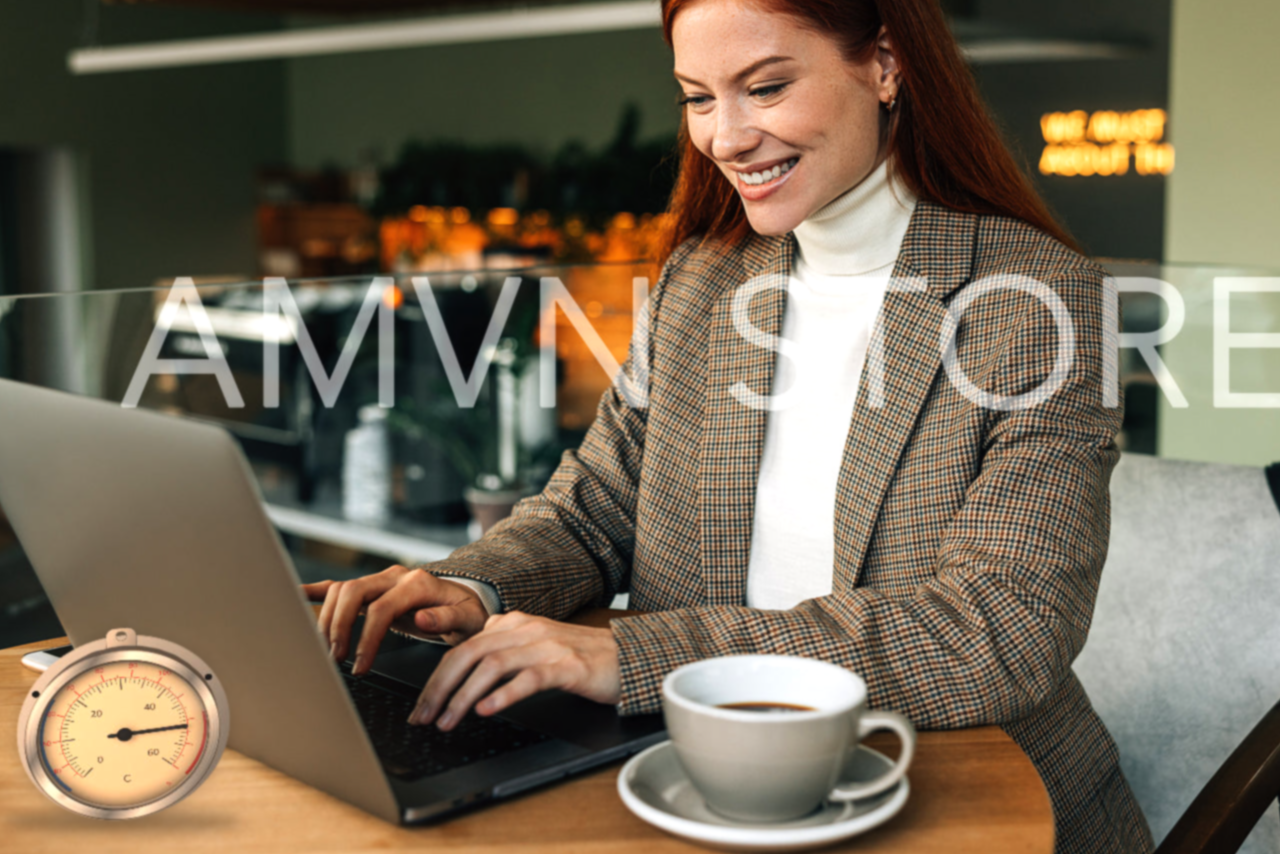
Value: 50
